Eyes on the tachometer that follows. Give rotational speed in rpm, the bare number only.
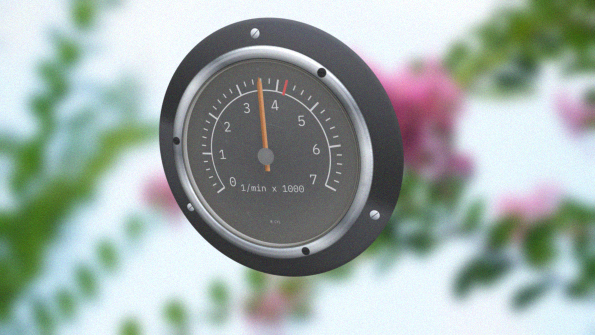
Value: 3600
